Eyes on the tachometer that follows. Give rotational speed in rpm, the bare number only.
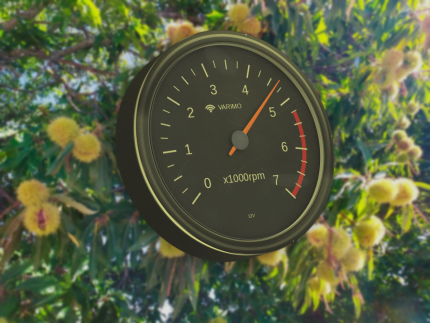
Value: 4625
